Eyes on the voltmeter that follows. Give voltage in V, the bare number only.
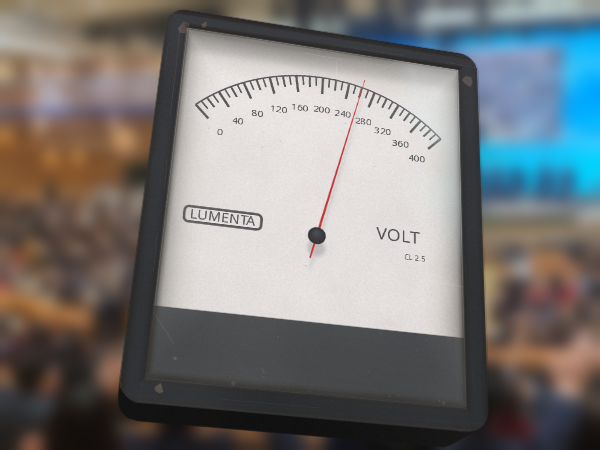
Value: 260
